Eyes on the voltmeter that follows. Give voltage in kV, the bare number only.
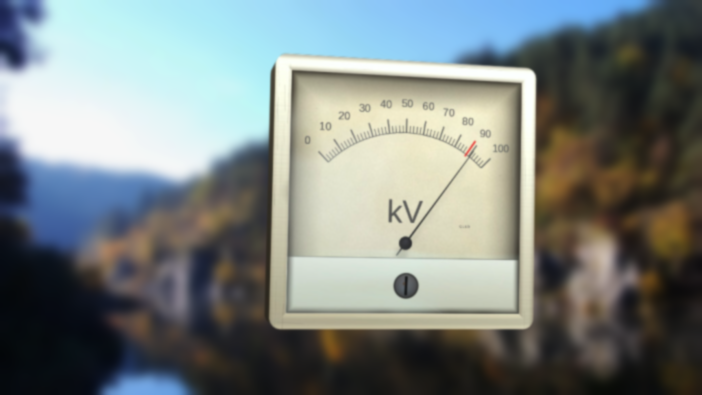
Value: 90
